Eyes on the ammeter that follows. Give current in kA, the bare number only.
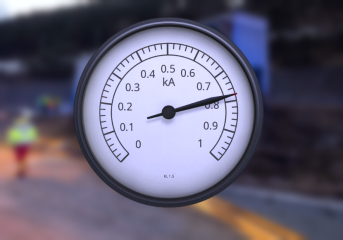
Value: 0.78
